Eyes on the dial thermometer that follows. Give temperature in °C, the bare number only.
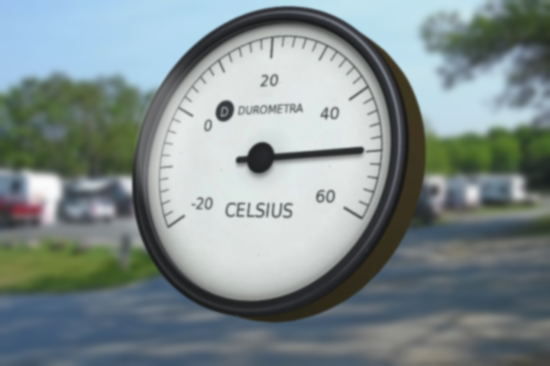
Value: 50
